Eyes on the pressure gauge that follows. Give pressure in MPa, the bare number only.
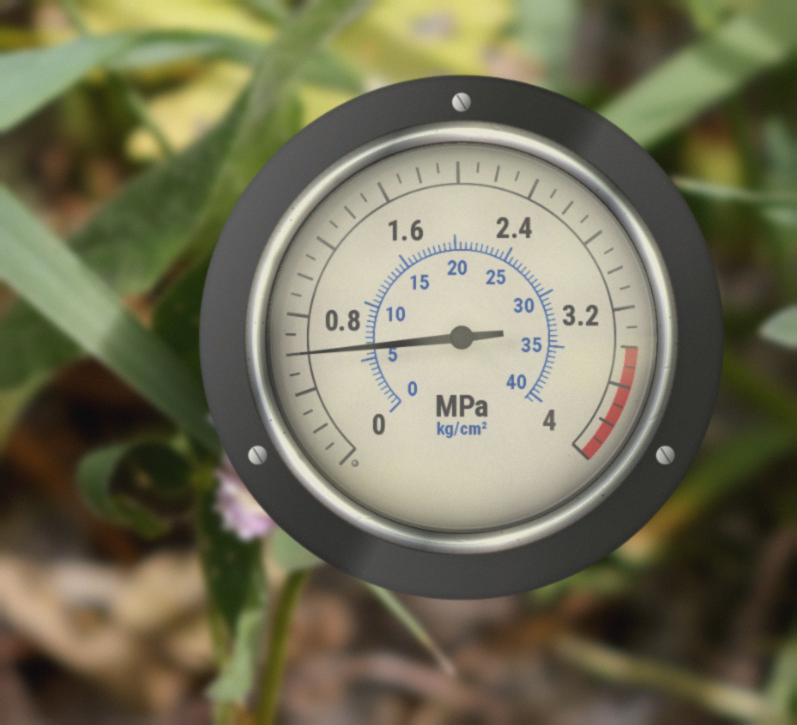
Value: 0.6
